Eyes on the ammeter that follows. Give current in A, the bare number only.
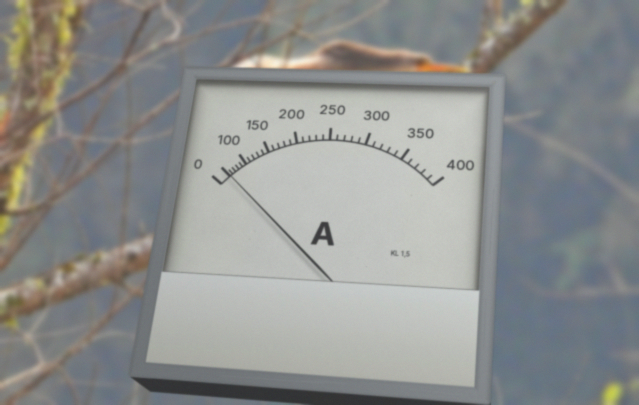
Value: 50
